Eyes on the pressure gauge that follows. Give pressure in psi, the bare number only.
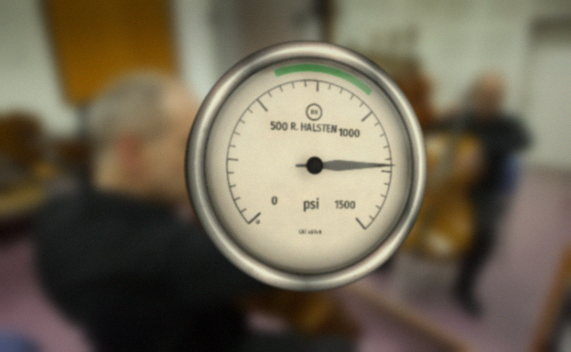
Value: 1225
